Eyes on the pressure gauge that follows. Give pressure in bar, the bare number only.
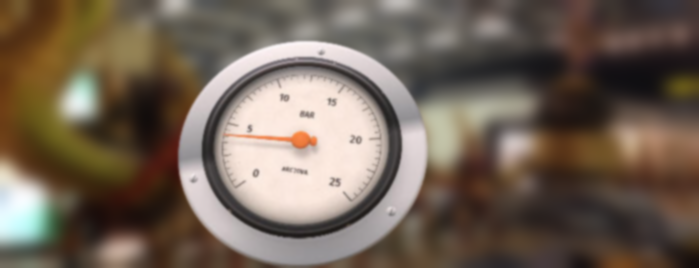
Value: 4
